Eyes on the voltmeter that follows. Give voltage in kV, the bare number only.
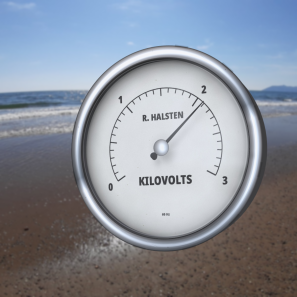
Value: 2.1
